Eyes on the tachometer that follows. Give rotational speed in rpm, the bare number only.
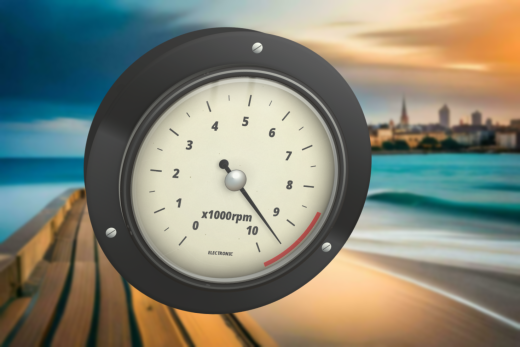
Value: 9500
